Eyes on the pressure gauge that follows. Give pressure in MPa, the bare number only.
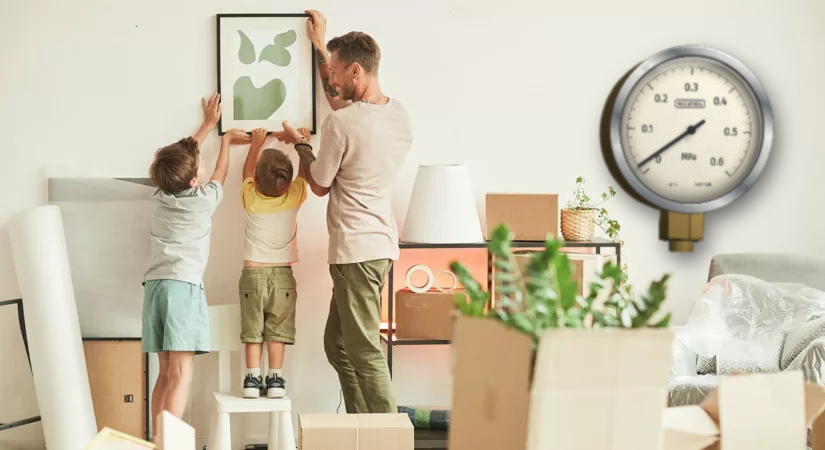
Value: 0.02
